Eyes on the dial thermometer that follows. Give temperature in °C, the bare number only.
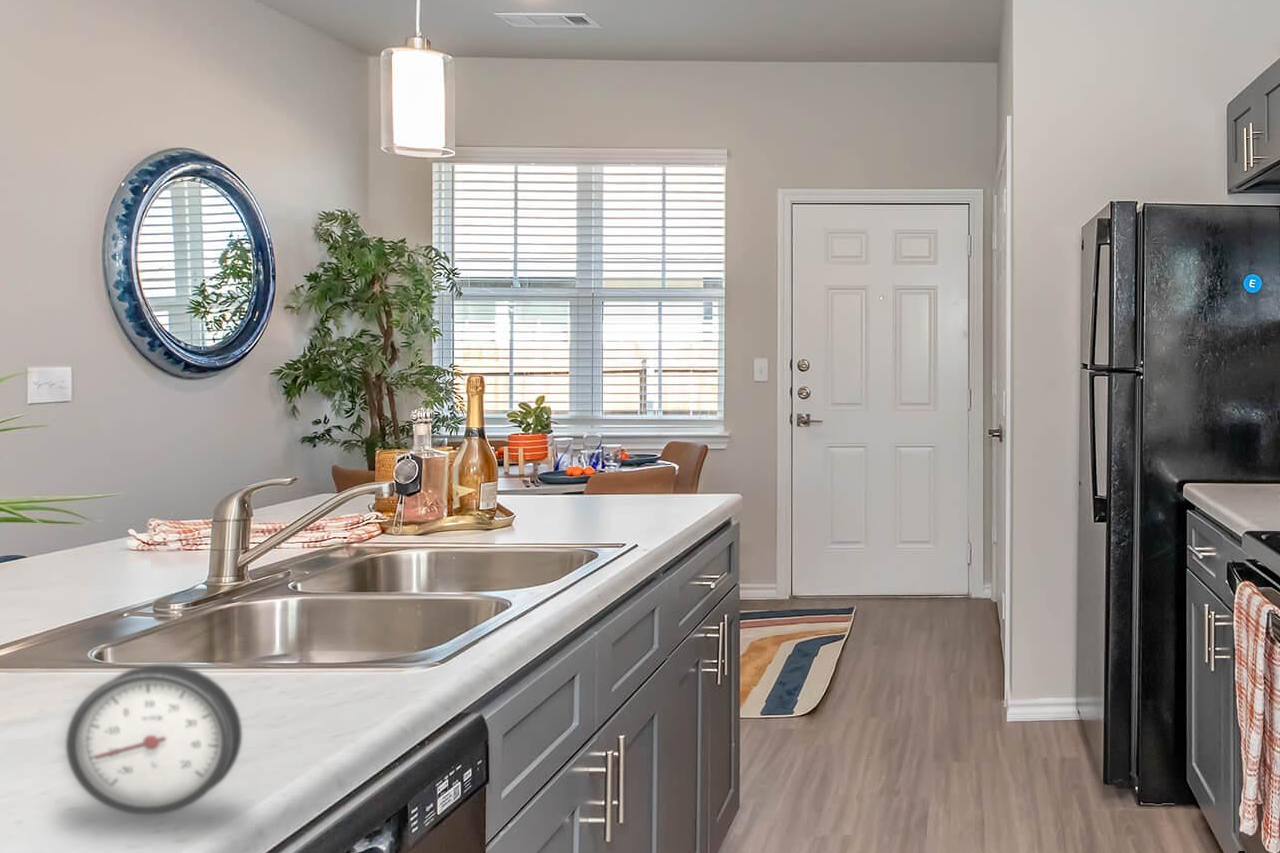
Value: -20
